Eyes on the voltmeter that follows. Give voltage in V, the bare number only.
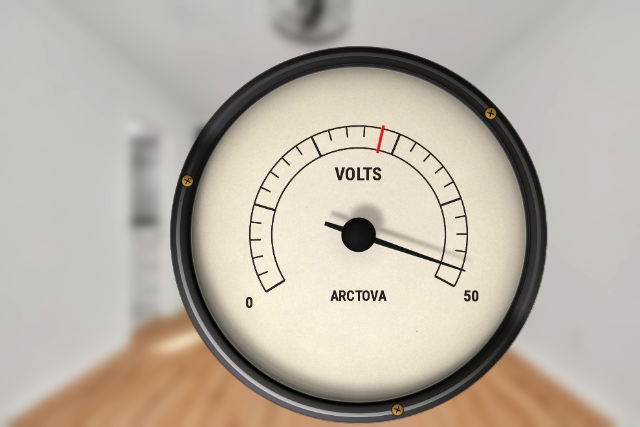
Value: 48
